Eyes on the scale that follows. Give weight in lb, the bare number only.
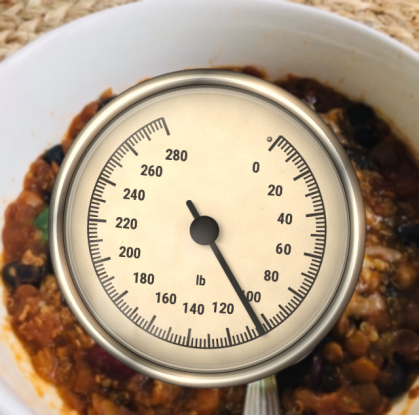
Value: 104
